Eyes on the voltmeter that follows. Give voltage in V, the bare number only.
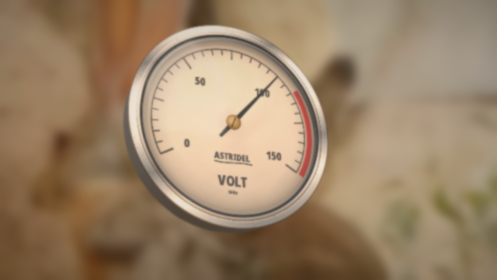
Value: 100
